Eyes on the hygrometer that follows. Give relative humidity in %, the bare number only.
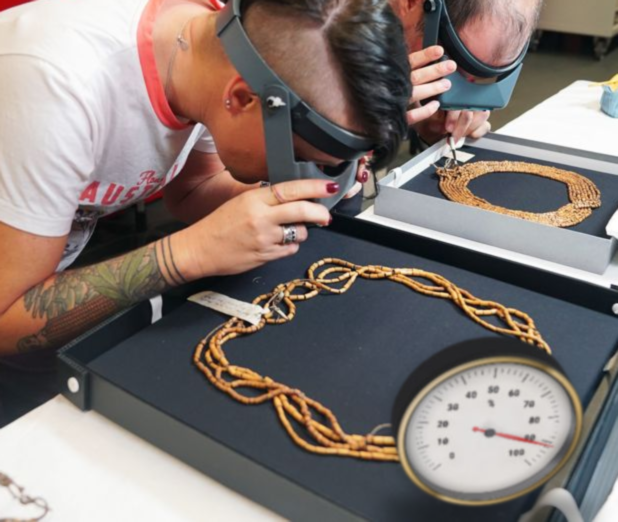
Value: 90
